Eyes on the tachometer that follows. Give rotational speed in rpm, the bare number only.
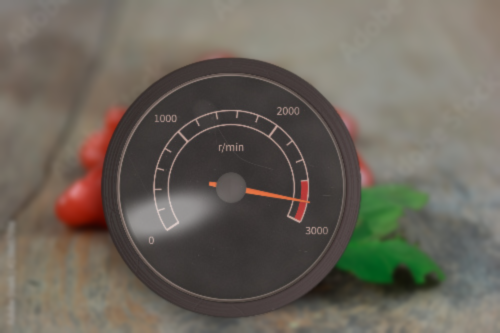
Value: 2800
